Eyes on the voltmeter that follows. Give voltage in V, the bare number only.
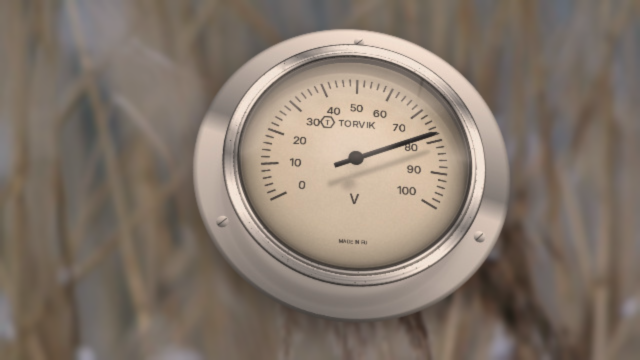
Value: 78
